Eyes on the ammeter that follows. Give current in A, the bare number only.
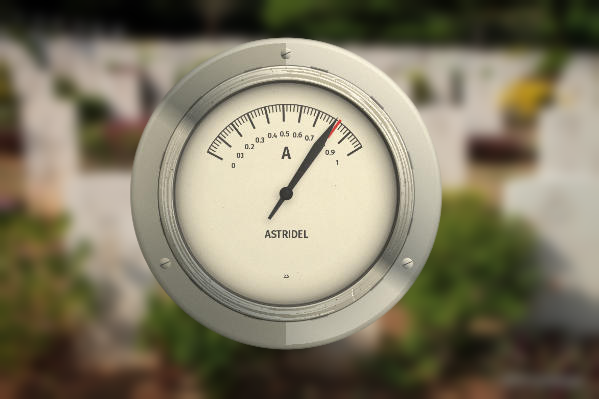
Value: 0.8
